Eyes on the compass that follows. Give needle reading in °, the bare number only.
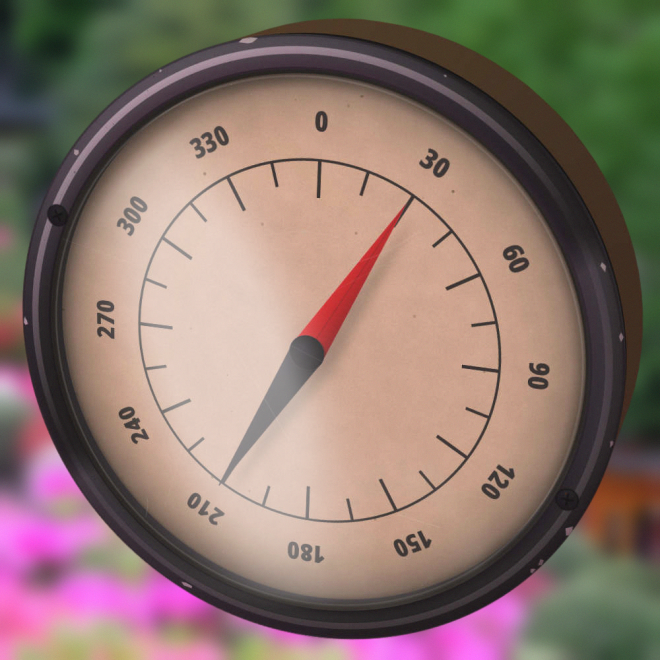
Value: 30
